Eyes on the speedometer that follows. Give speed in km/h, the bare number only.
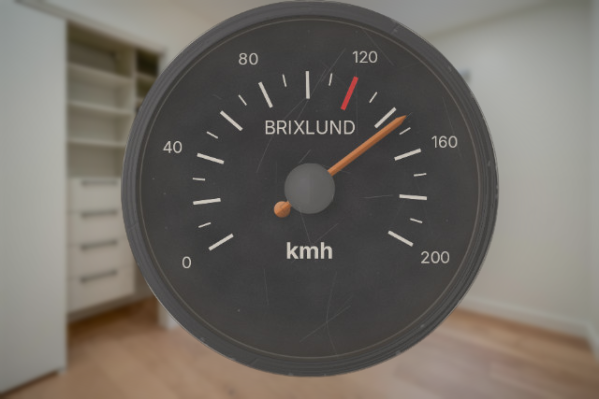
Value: 145
